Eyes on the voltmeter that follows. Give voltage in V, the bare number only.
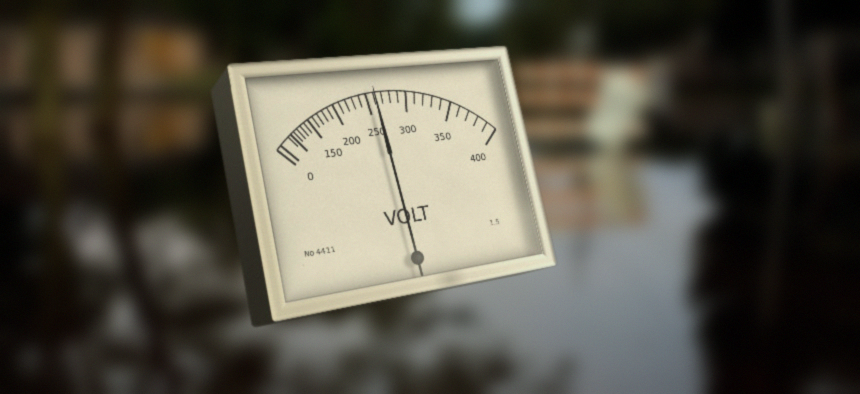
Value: 260
